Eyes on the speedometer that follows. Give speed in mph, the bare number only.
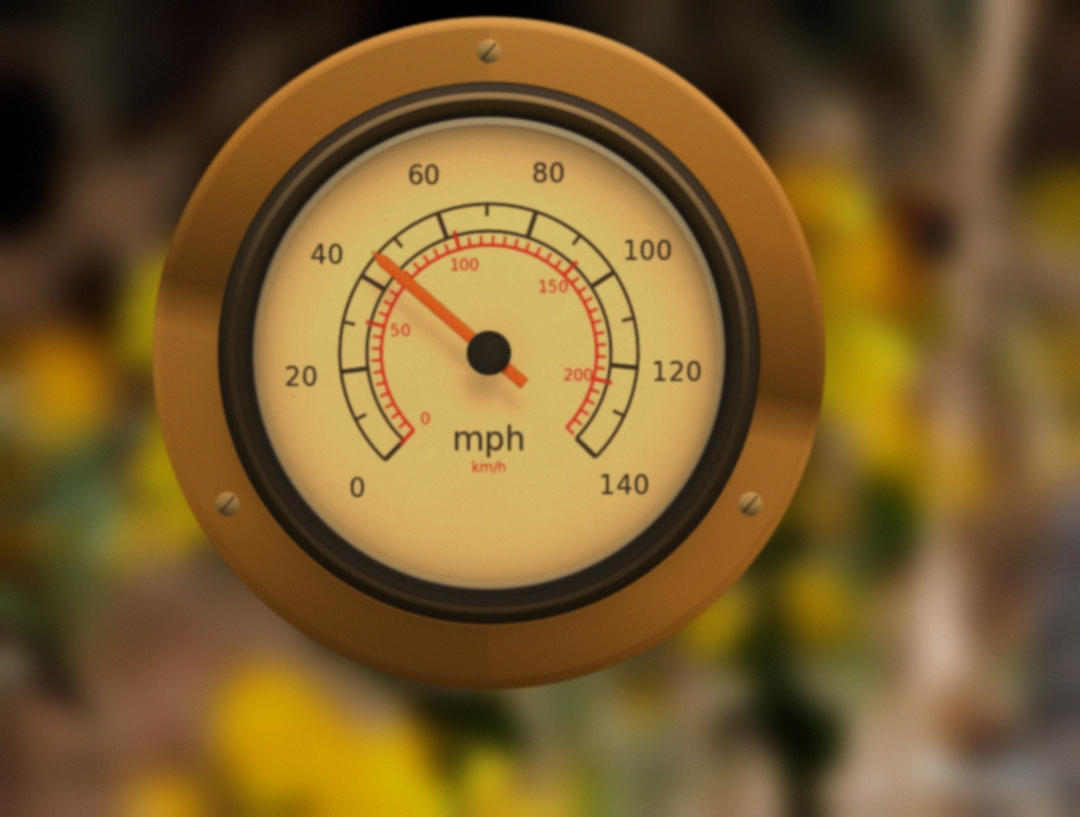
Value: 45
